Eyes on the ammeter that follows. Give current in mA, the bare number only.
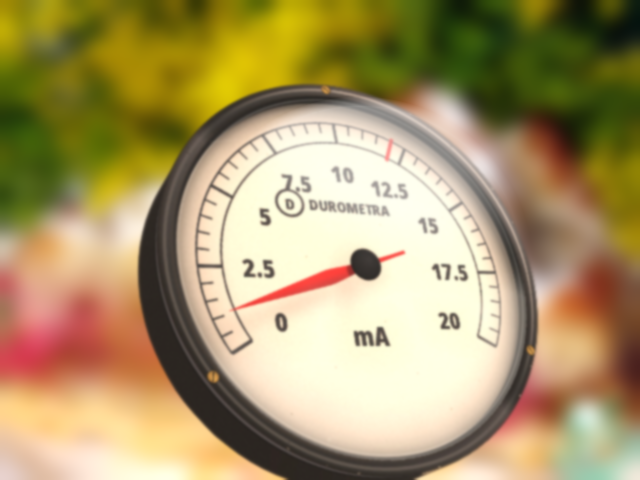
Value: 1
